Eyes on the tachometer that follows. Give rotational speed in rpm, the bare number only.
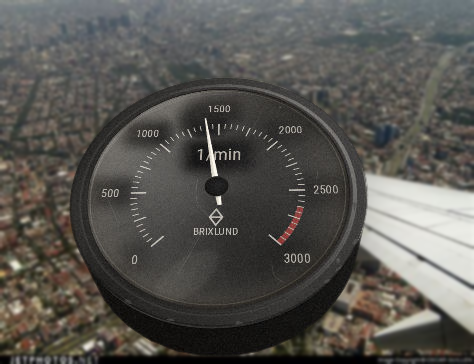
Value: 1400
